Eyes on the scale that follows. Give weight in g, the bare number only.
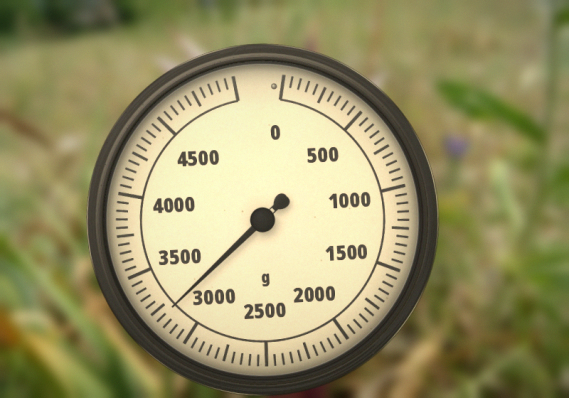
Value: 3200
